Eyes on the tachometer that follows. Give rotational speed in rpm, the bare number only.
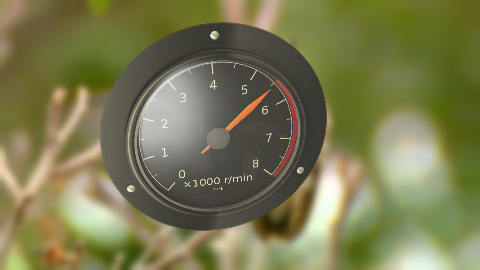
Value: 5500
